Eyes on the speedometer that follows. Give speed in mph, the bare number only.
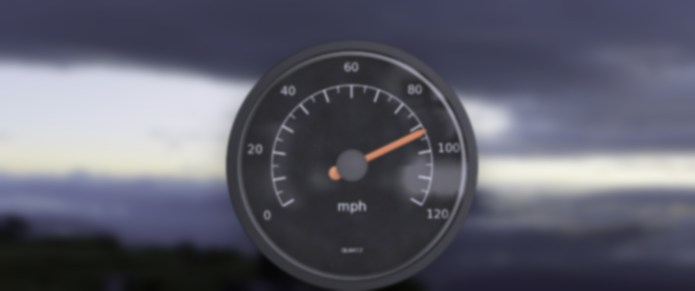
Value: 92.5
